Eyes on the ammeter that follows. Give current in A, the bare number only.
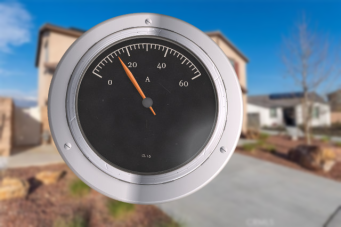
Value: 14
